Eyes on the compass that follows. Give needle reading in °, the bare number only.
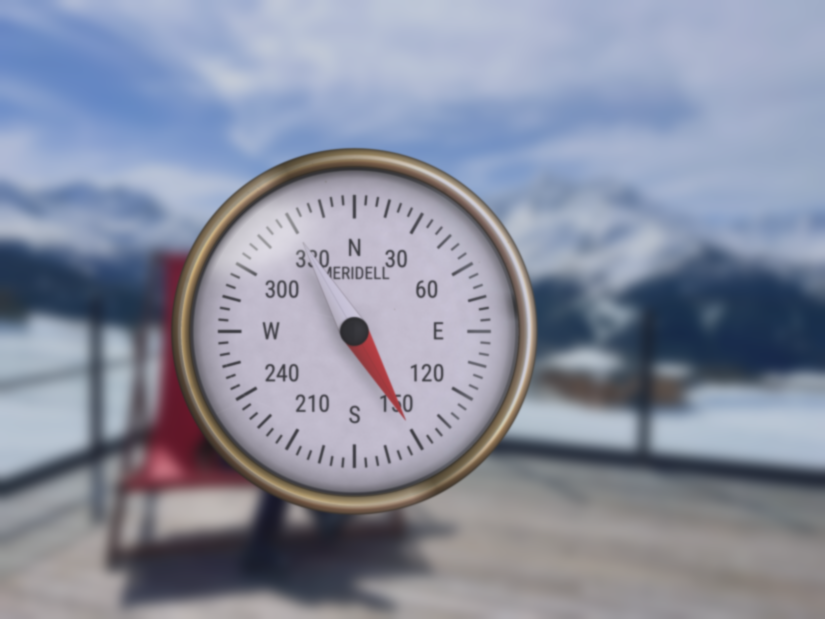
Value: 150
